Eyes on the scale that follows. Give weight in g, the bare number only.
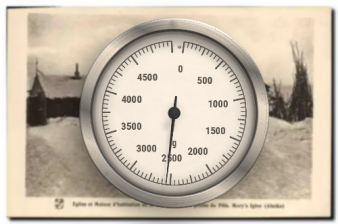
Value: 2550
